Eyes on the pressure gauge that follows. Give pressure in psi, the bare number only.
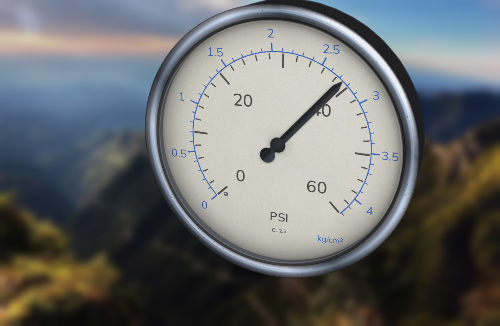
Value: 39
